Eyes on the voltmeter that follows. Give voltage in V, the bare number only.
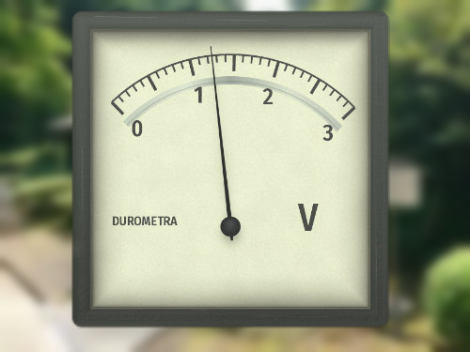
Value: 1.25
